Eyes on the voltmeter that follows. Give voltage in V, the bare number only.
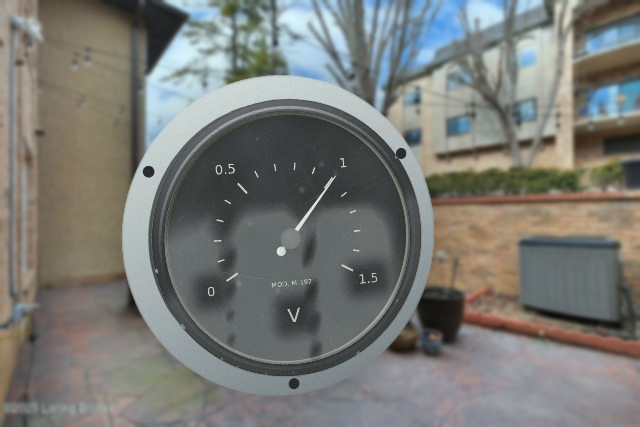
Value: 1
